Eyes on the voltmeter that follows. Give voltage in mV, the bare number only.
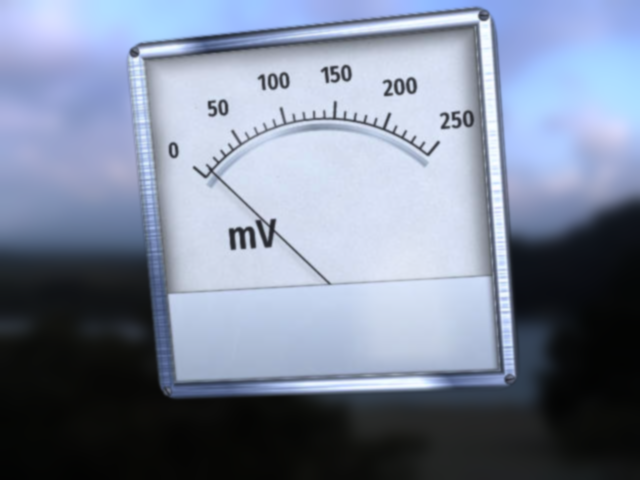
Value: 10
